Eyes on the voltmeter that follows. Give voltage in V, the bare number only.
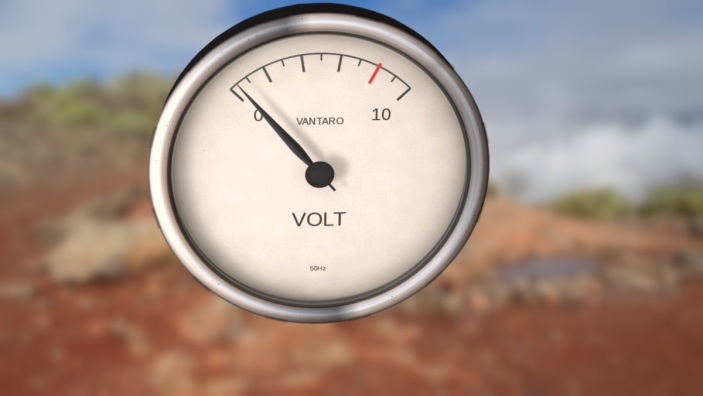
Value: 0.5
